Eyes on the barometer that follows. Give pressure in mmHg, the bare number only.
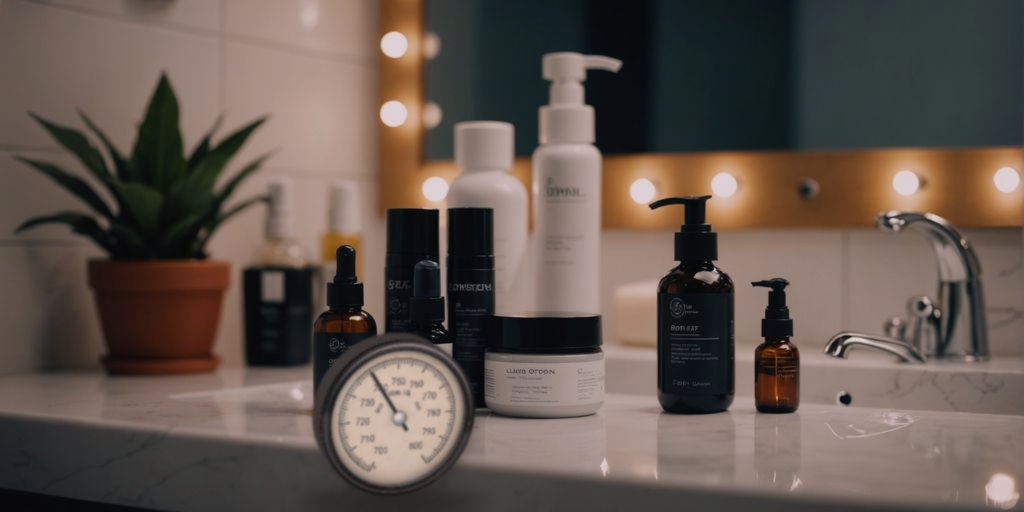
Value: 740
